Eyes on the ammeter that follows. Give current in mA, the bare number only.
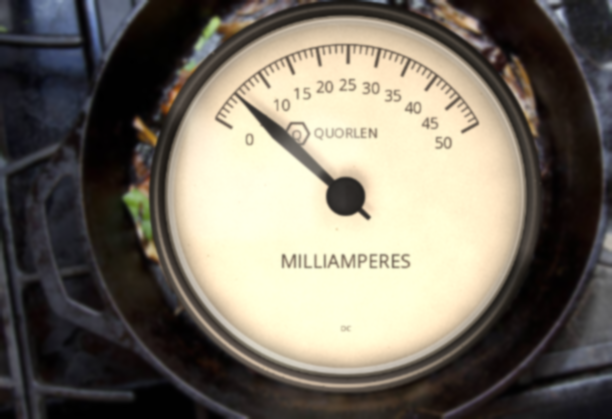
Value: 5
